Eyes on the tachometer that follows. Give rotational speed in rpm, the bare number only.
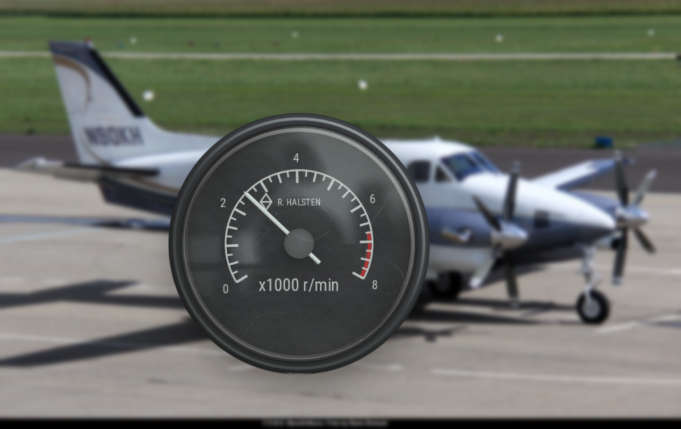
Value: 2500
